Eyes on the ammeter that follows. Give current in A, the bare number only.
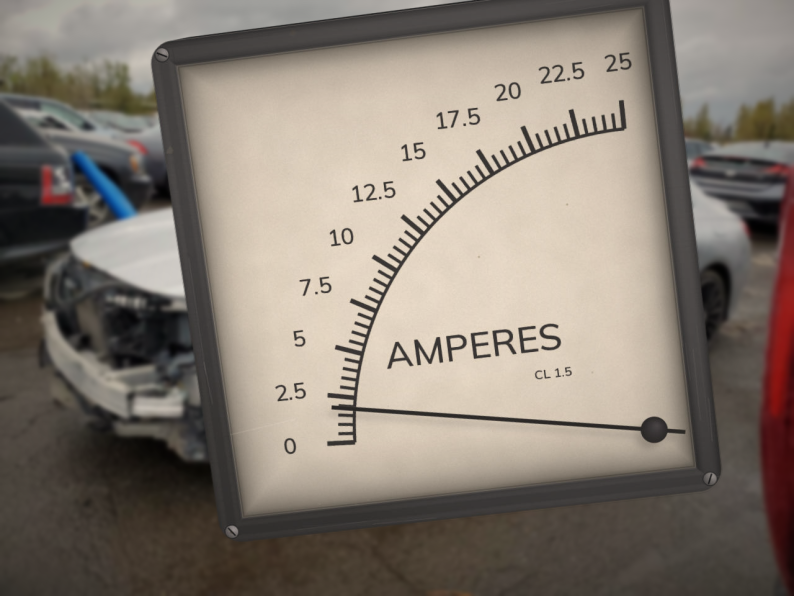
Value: 2
